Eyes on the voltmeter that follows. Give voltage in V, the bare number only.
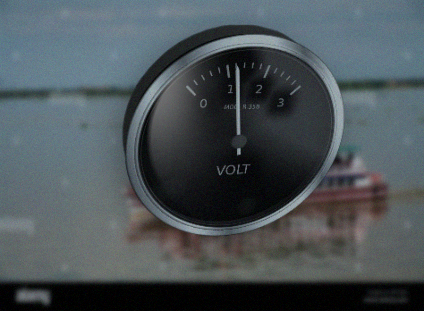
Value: 1.2
